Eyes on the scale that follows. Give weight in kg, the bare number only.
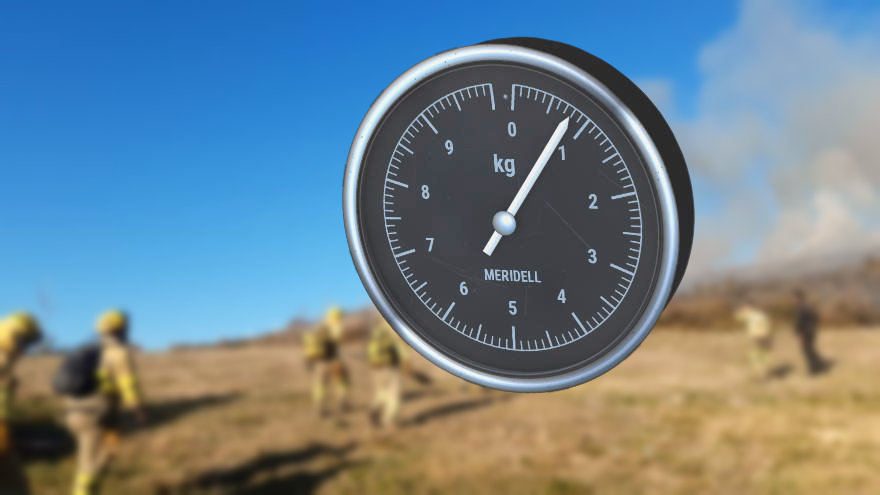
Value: 0.8
